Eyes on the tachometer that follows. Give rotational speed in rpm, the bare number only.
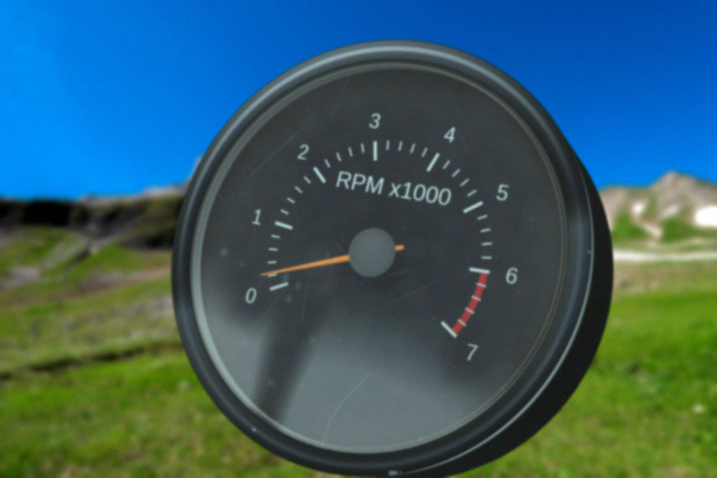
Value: 200
